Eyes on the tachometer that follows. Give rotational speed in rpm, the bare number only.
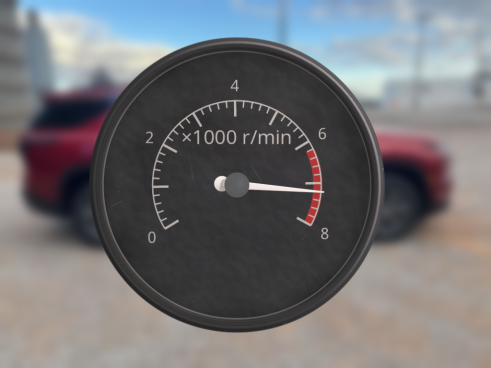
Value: 7200
